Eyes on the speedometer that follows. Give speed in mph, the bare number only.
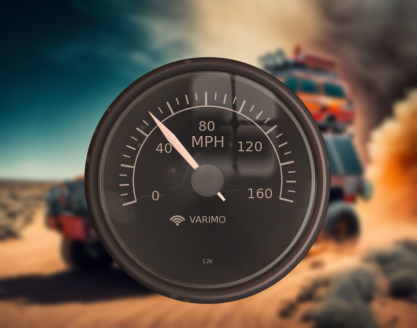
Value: 50
